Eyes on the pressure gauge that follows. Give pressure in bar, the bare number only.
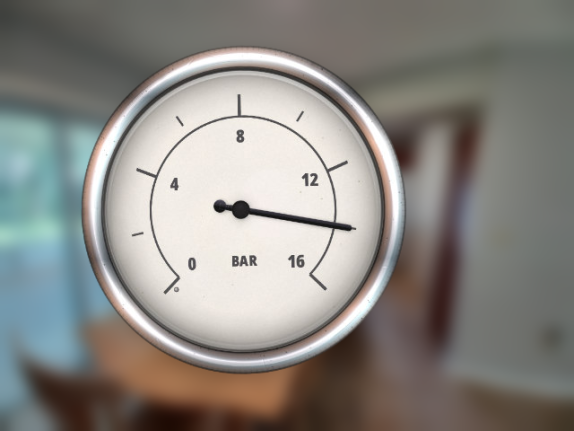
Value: 14
